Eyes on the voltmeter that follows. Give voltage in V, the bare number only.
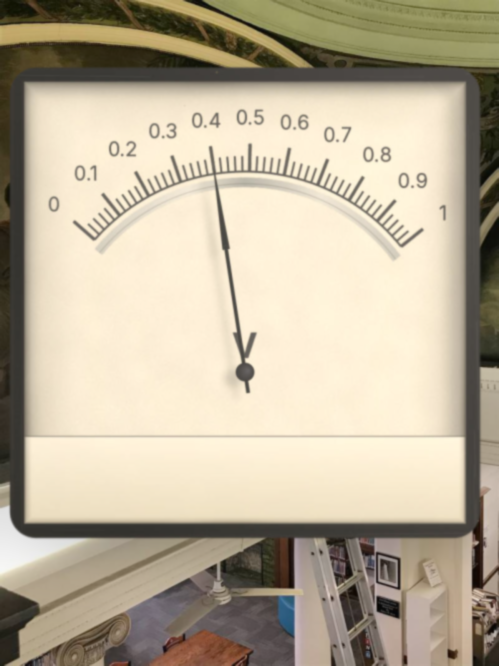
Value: 0.4
